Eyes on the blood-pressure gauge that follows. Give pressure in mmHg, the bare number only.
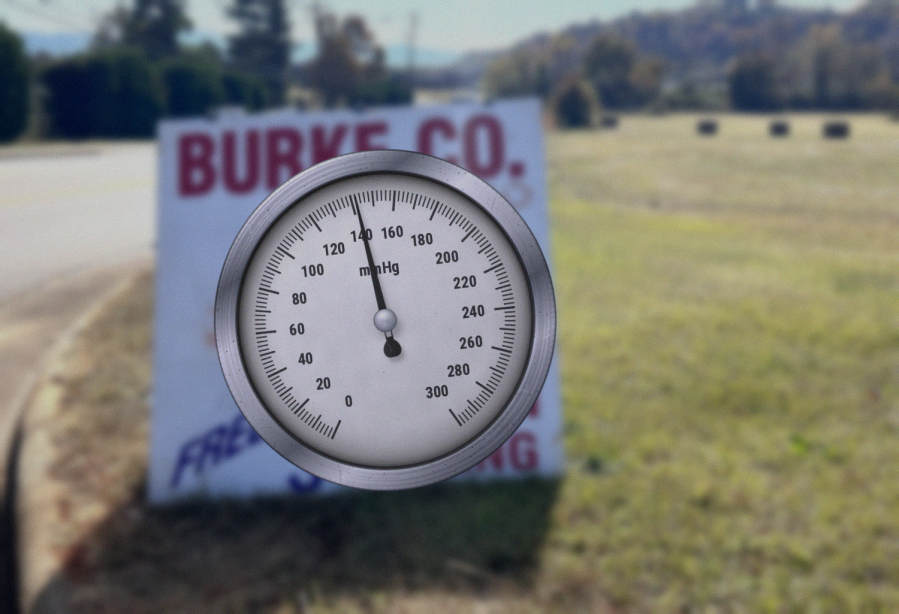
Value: 142
